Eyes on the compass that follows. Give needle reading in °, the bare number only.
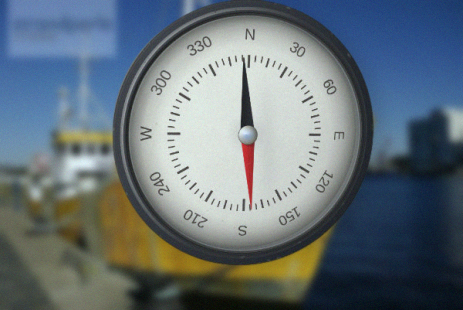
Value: 175
